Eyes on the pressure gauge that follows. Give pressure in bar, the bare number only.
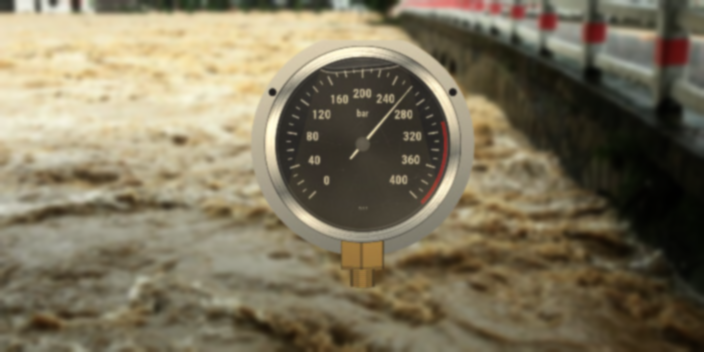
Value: 260
